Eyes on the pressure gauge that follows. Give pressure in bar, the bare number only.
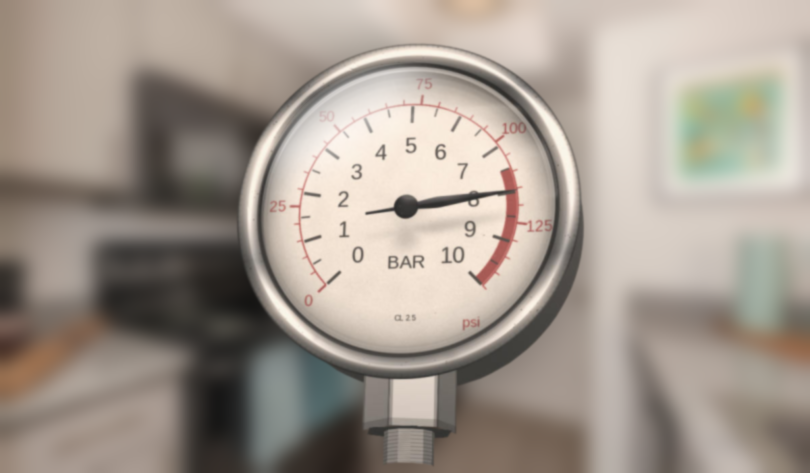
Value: 8
